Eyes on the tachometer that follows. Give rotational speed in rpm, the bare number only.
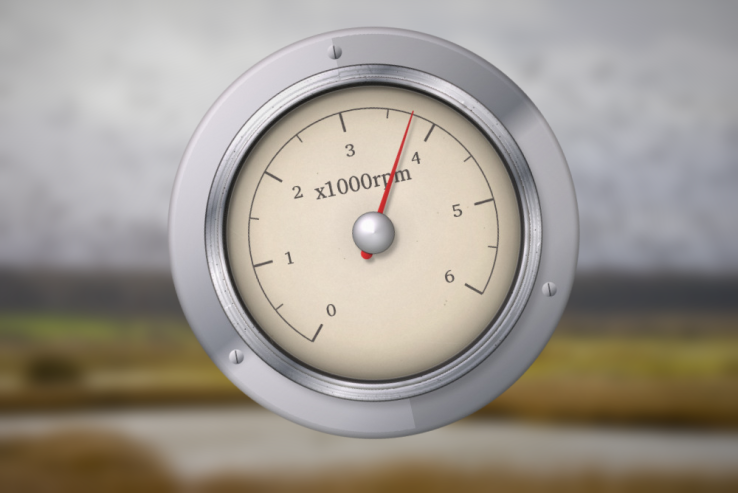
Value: 3750
